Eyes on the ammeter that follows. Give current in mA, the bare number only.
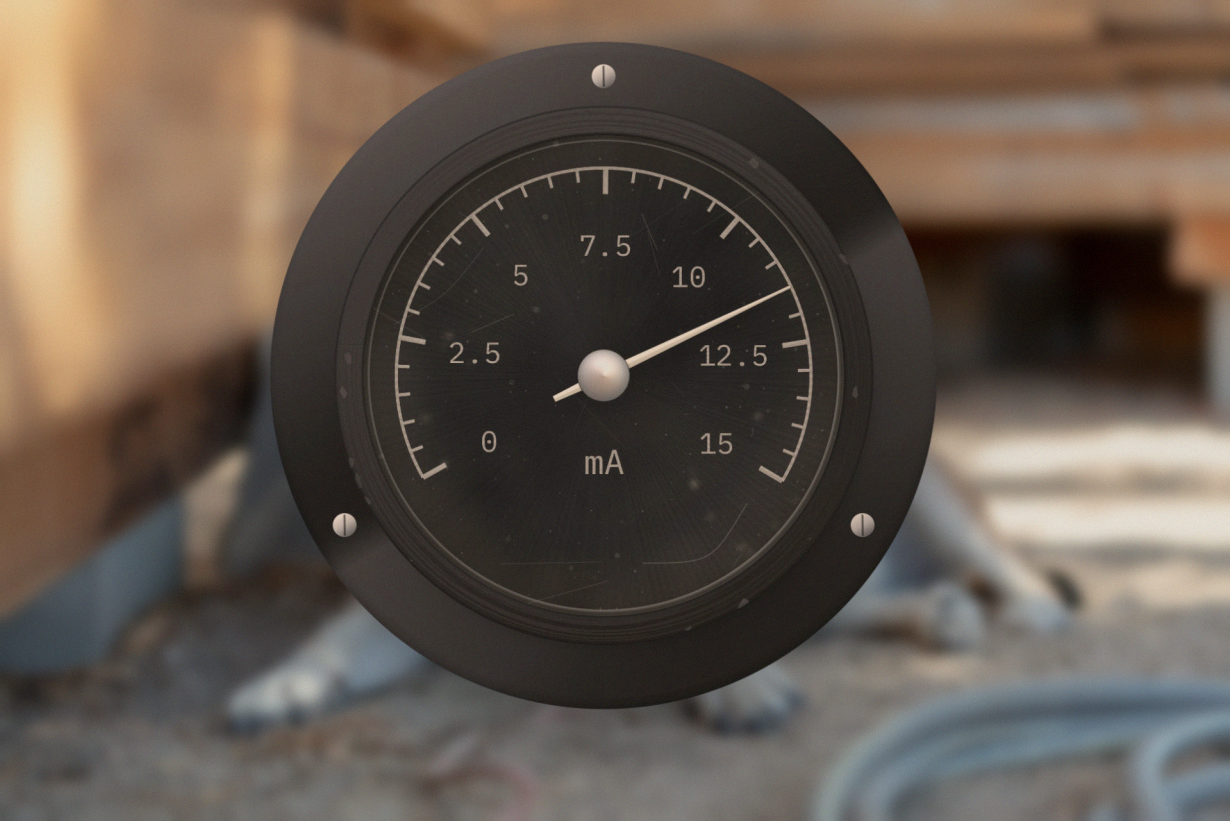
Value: 11.5
